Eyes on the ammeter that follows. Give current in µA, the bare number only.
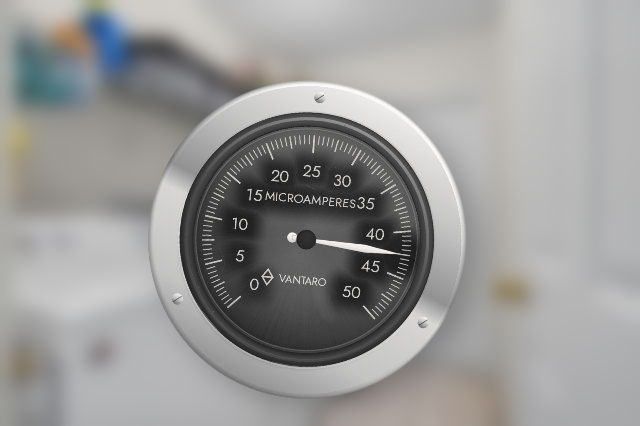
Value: 42.5
